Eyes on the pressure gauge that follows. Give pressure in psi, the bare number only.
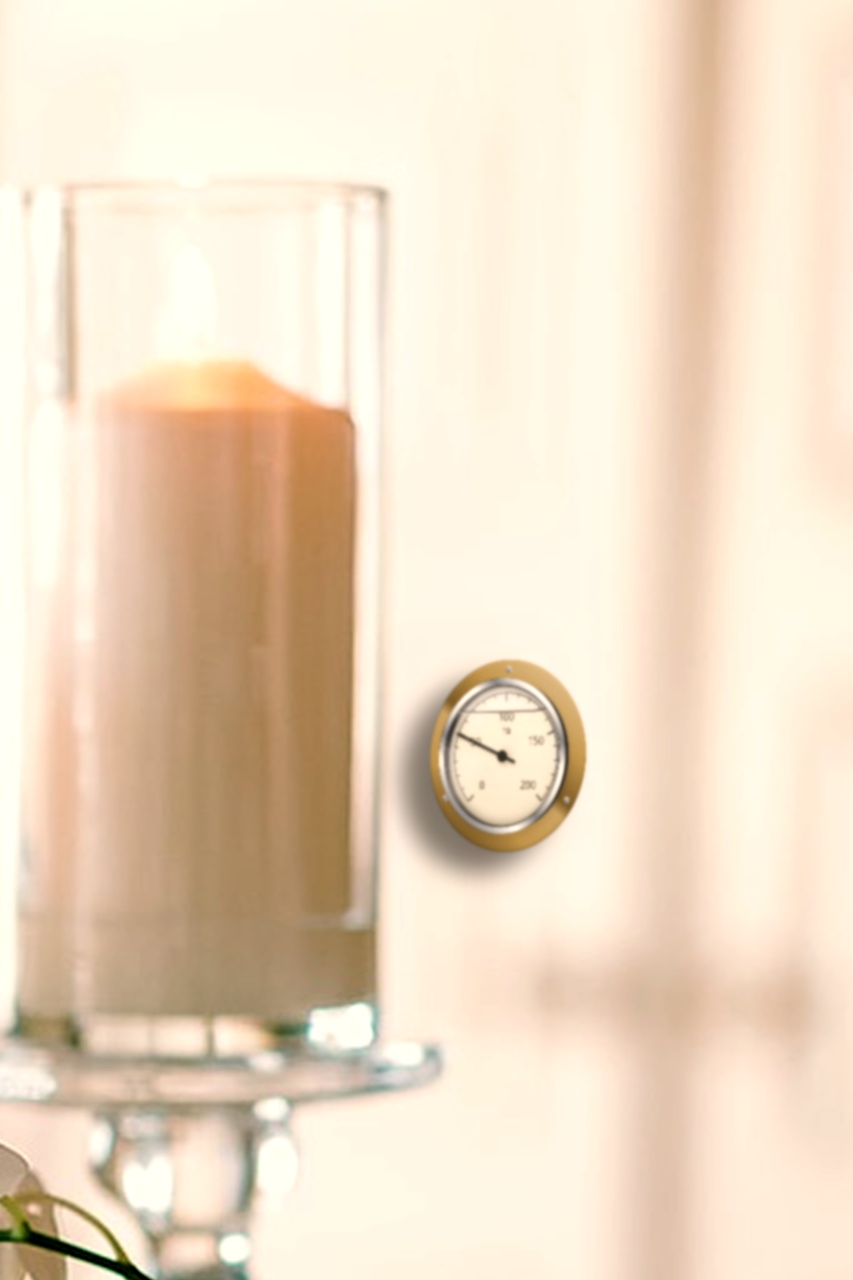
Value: 50
